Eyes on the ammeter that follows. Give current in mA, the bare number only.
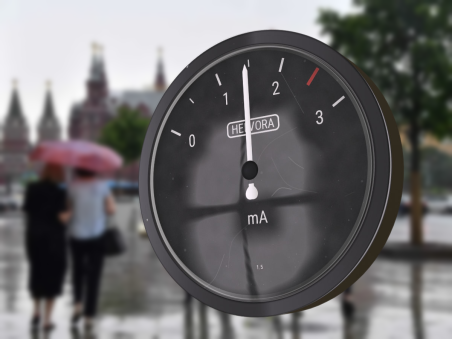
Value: 1.5
